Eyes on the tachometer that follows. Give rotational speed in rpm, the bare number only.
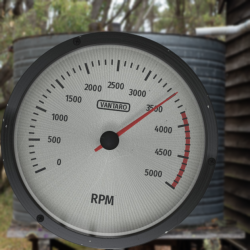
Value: 3500
